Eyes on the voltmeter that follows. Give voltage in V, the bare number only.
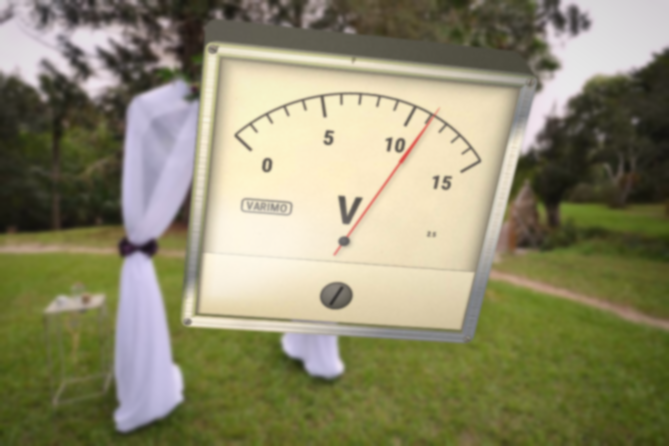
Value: 11
